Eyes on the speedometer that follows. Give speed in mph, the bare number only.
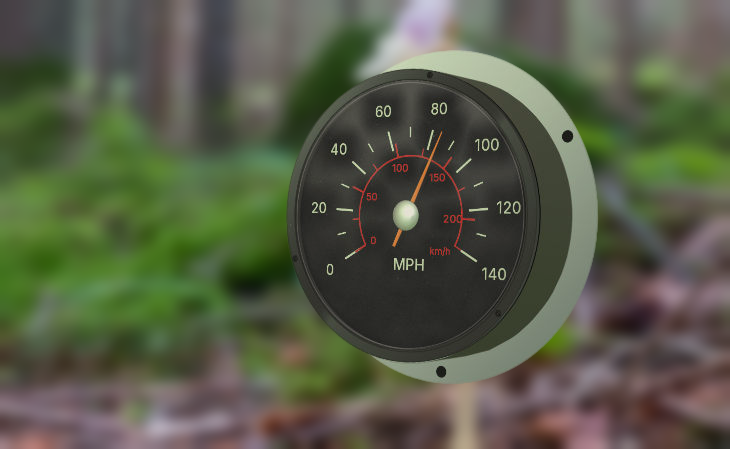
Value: 85
